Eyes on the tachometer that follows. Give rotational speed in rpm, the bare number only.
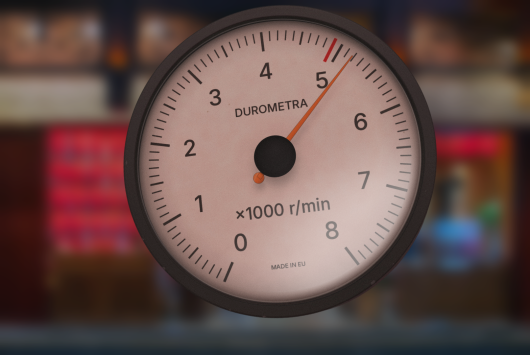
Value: 5200
